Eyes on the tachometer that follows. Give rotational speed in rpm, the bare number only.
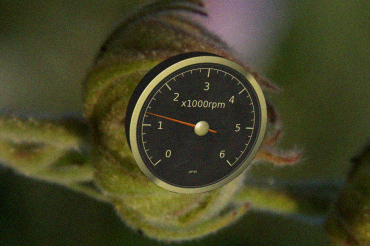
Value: 1300
